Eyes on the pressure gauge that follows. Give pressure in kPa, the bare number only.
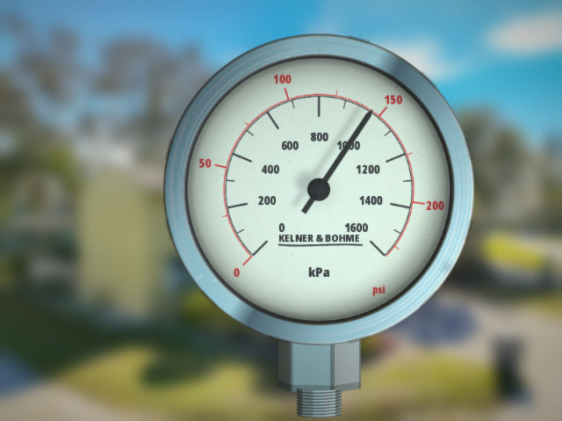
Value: 1000
